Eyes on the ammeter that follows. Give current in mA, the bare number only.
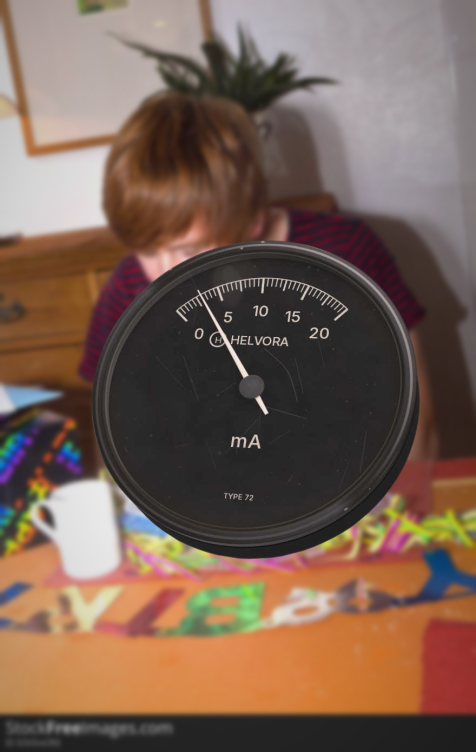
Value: 3
